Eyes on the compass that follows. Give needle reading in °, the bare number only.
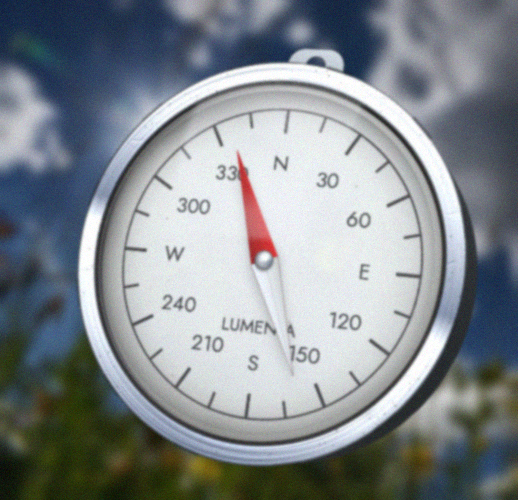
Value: 337.5
